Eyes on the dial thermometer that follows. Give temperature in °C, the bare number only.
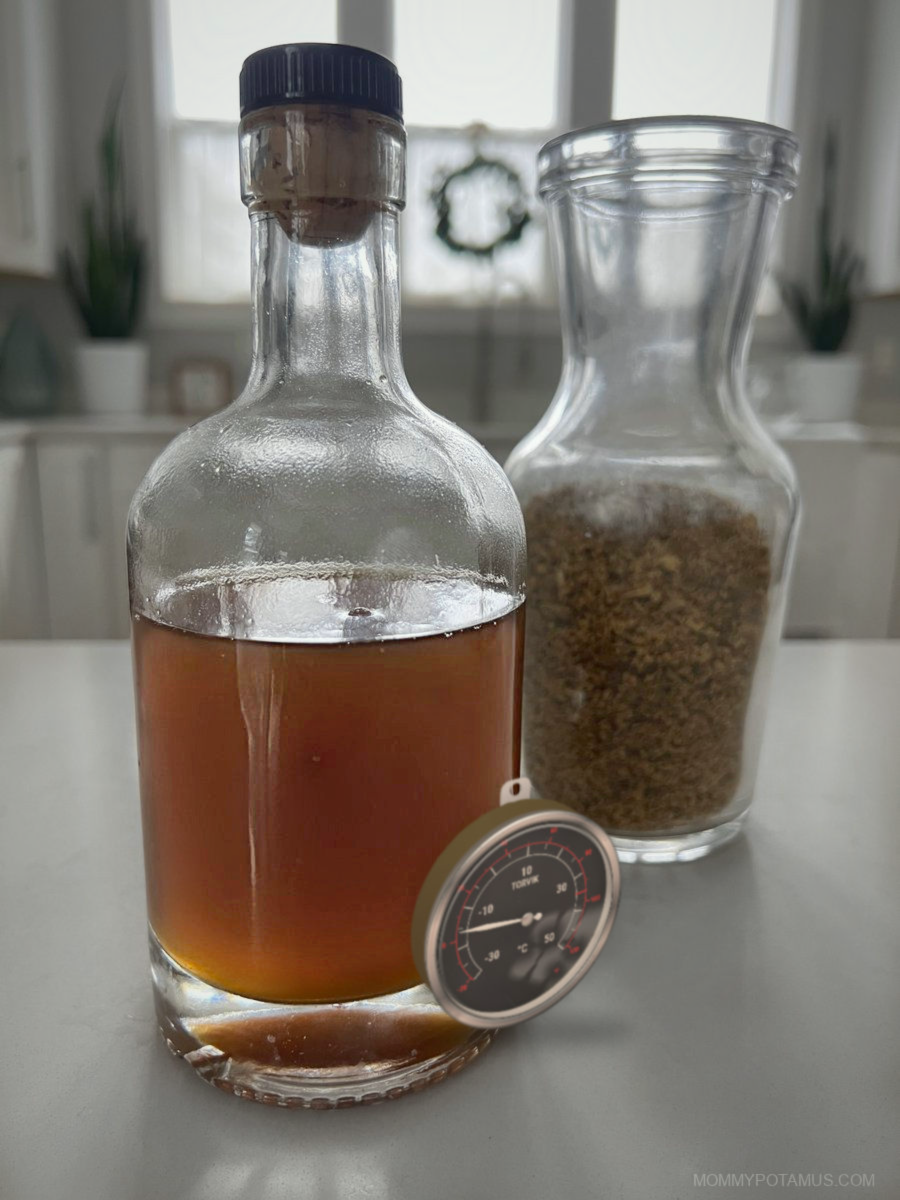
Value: -15
